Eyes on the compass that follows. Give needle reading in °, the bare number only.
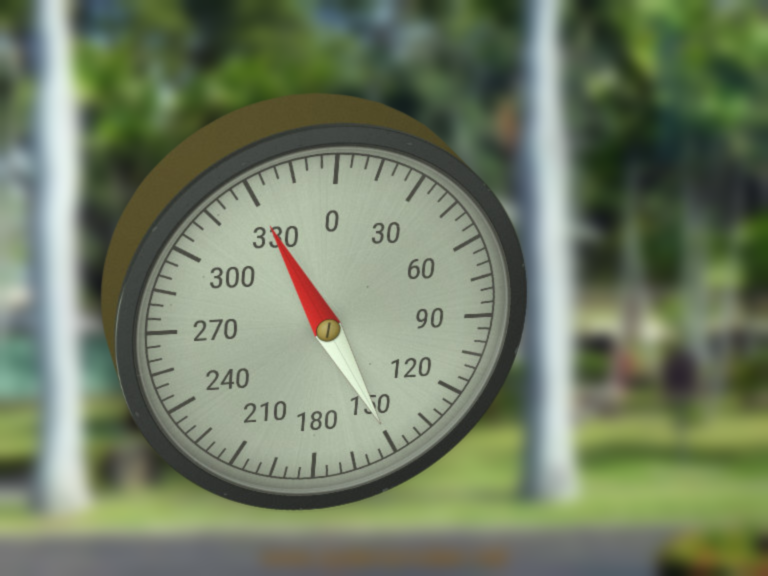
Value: 330
